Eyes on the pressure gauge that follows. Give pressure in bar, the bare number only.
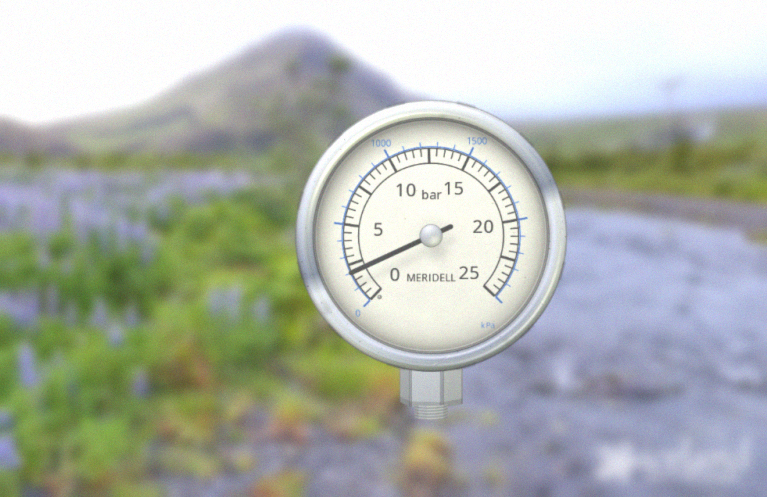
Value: 2
